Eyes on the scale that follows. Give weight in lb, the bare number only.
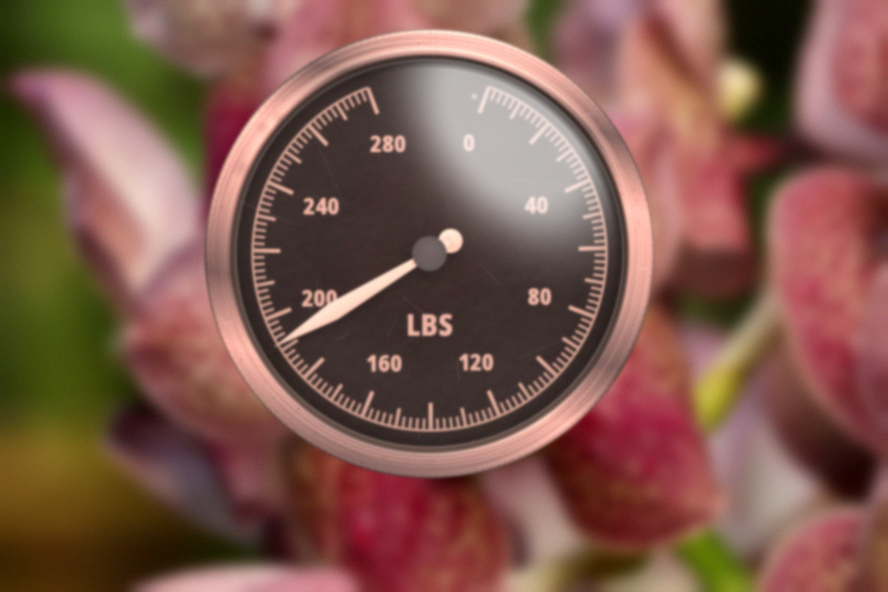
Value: 192
